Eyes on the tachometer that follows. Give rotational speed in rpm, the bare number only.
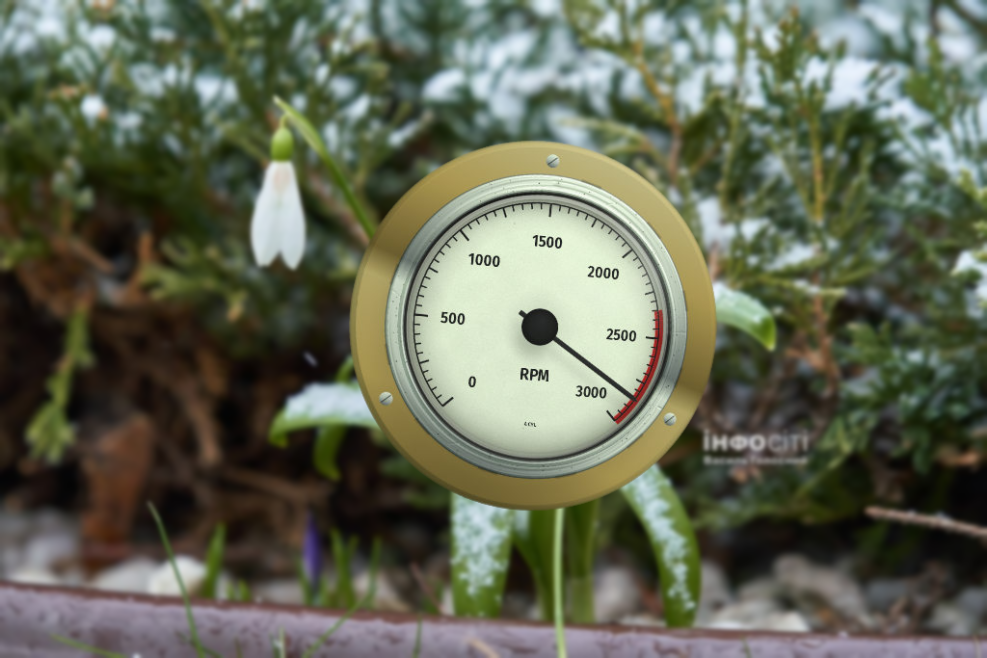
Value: 2850
